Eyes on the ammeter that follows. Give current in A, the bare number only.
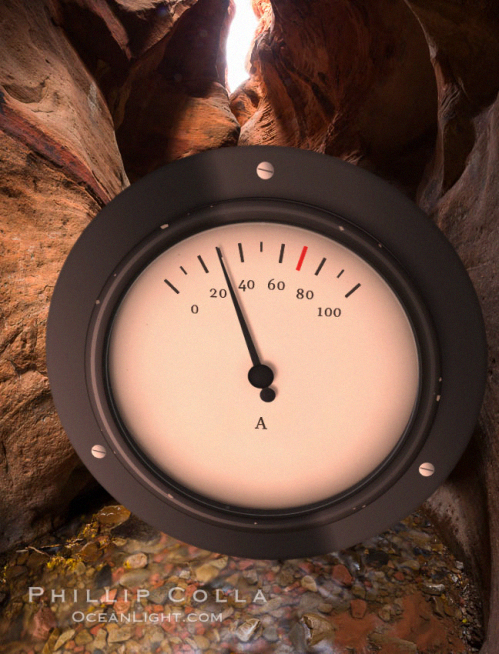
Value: 30
